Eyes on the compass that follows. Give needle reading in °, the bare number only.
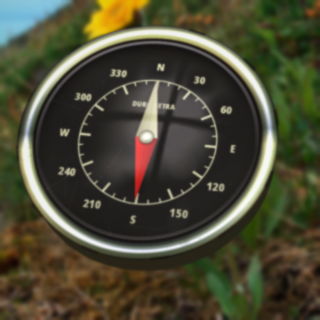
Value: 180
